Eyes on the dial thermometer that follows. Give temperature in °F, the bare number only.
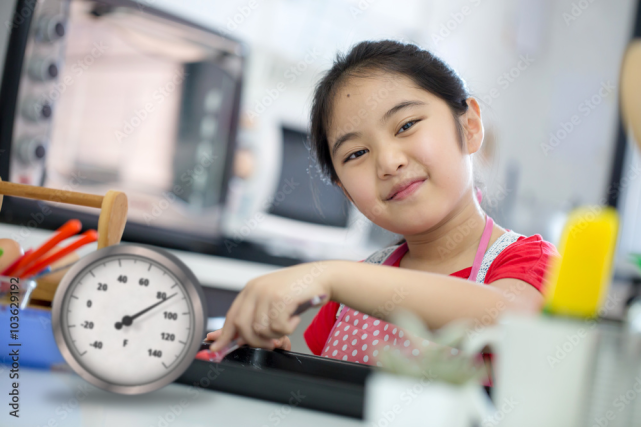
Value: 85
